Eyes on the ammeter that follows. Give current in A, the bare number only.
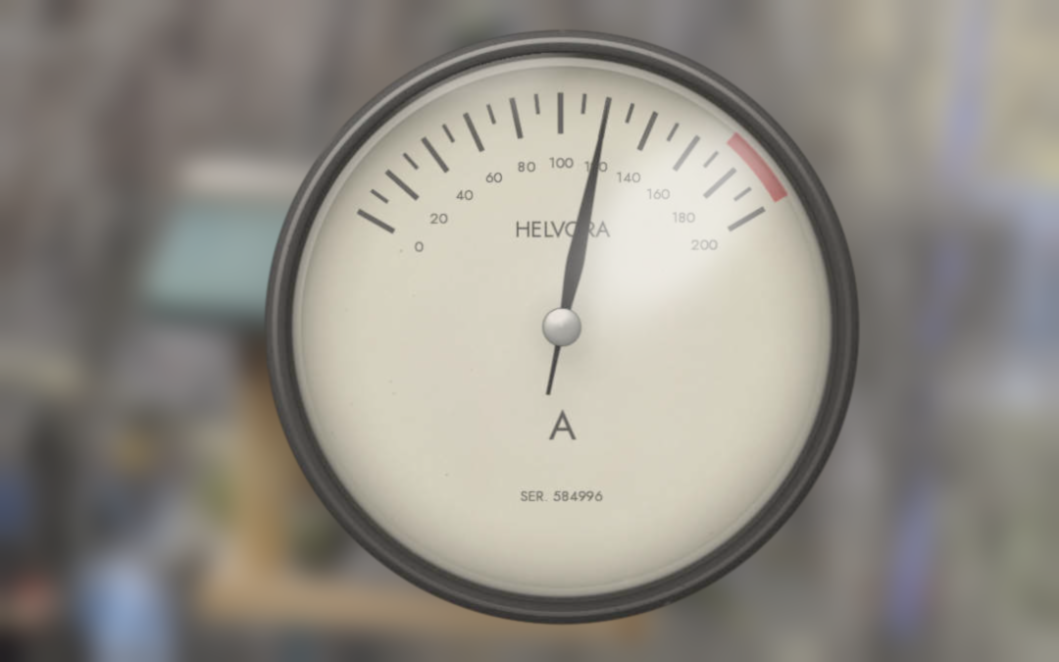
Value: 120
